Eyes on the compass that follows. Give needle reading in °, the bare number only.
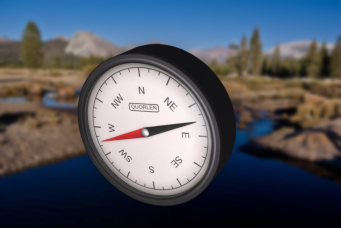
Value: 255
